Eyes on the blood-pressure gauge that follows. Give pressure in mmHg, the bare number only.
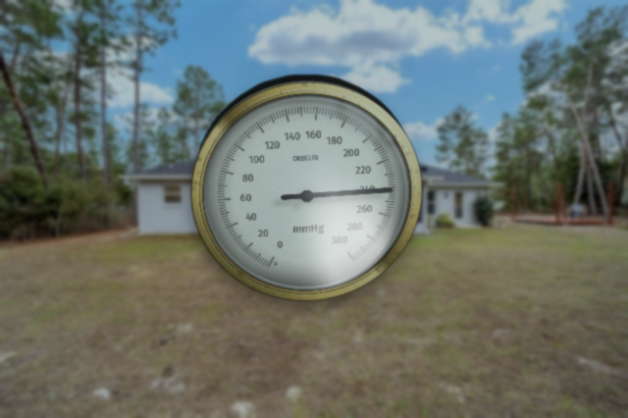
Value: 240
